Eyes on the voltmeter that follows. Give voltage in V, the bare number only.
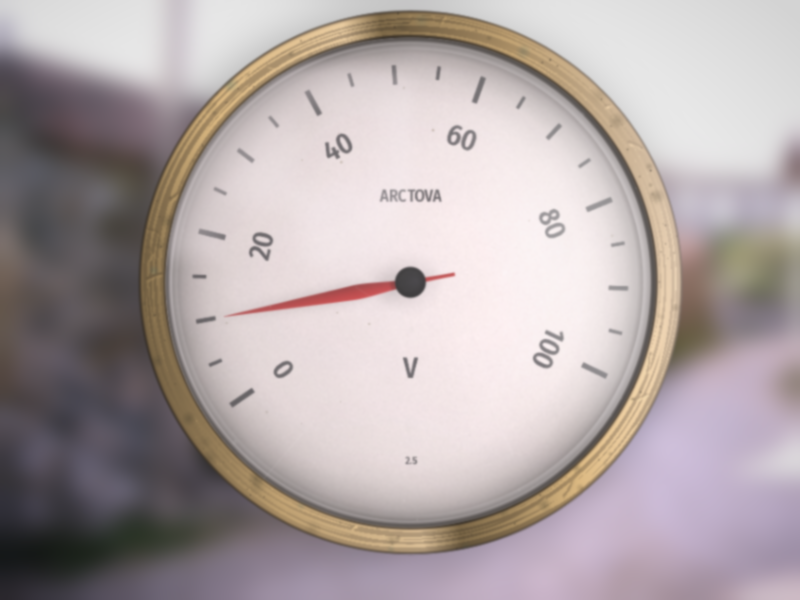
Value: 10
